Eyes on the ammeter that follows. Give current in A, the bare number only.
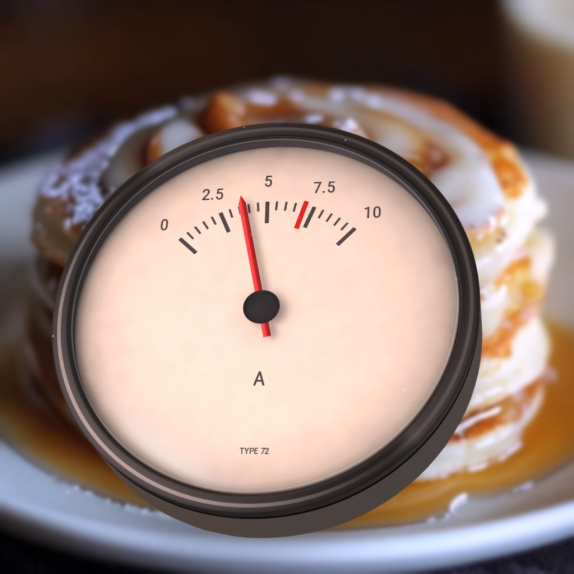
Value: 3.75
